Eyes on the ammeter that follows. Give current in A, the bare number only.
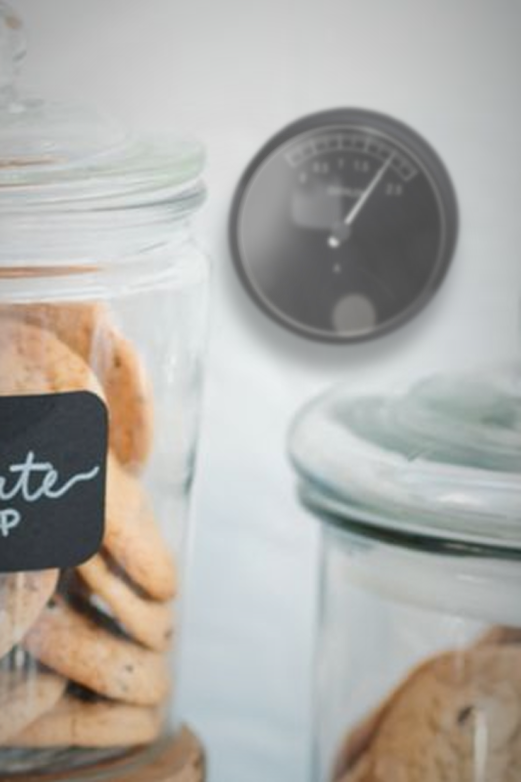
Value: 2
